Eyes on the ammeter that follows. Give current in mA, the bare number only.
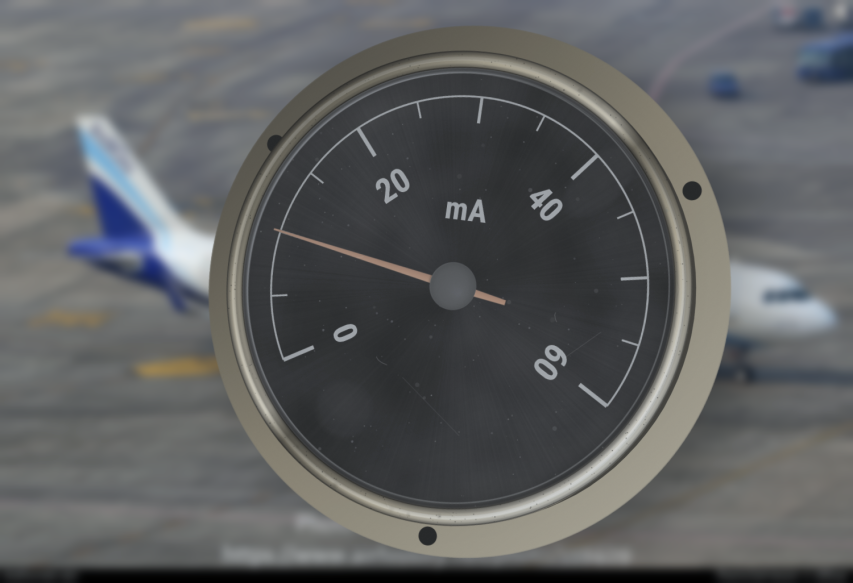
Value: 10
